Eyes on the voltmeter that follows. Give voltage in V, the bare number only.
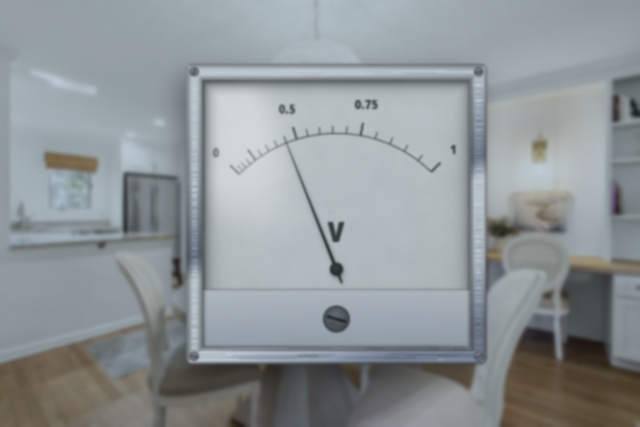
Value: 0.45
